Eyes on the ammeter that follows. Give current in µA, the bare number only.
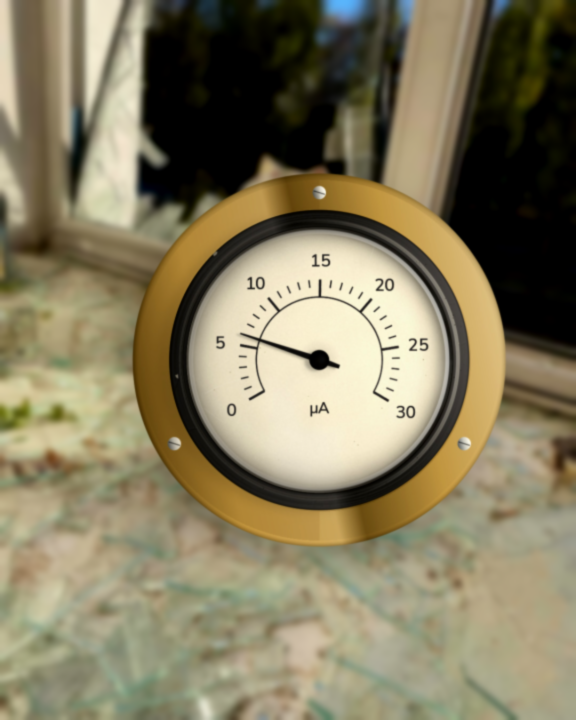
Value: 6
